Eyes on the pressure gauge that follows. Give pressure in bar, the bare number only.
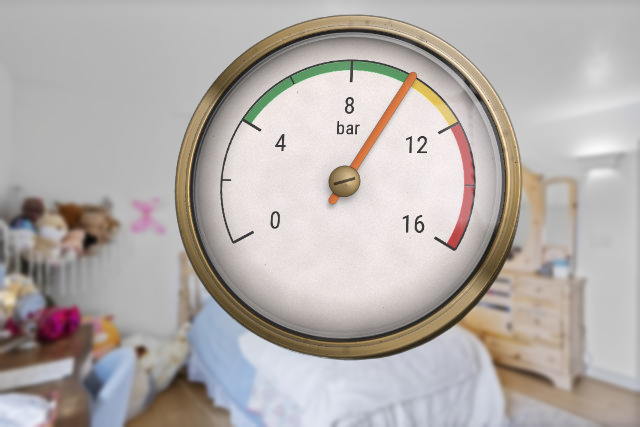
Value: 10
